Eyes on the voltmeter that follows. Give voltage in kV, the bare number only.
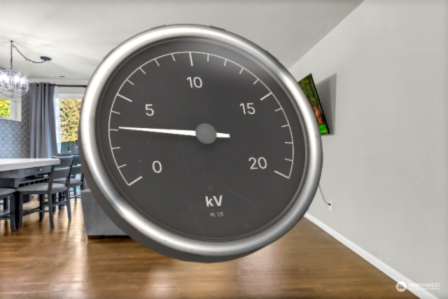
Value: 3
